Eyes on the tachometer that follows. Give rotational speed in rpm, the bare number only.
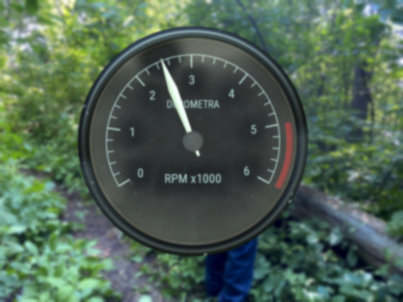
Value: 2500
